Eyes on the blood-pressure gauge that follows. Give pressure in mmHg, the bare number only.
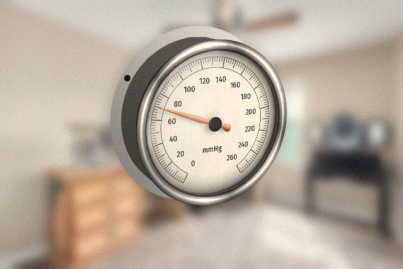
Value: 70
